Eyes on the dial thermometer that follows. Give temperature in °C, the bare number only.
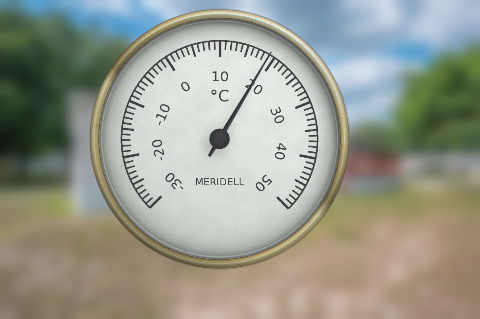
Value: 19
